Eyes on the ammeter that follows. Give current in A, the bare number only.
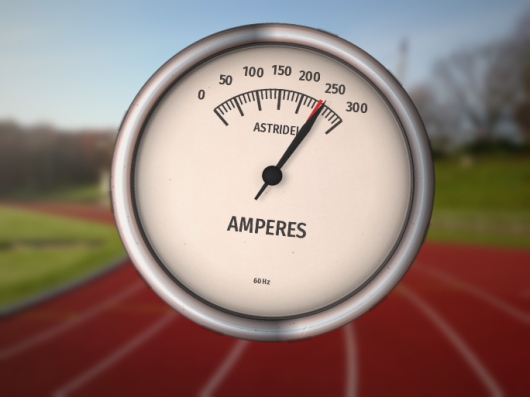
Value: 250
